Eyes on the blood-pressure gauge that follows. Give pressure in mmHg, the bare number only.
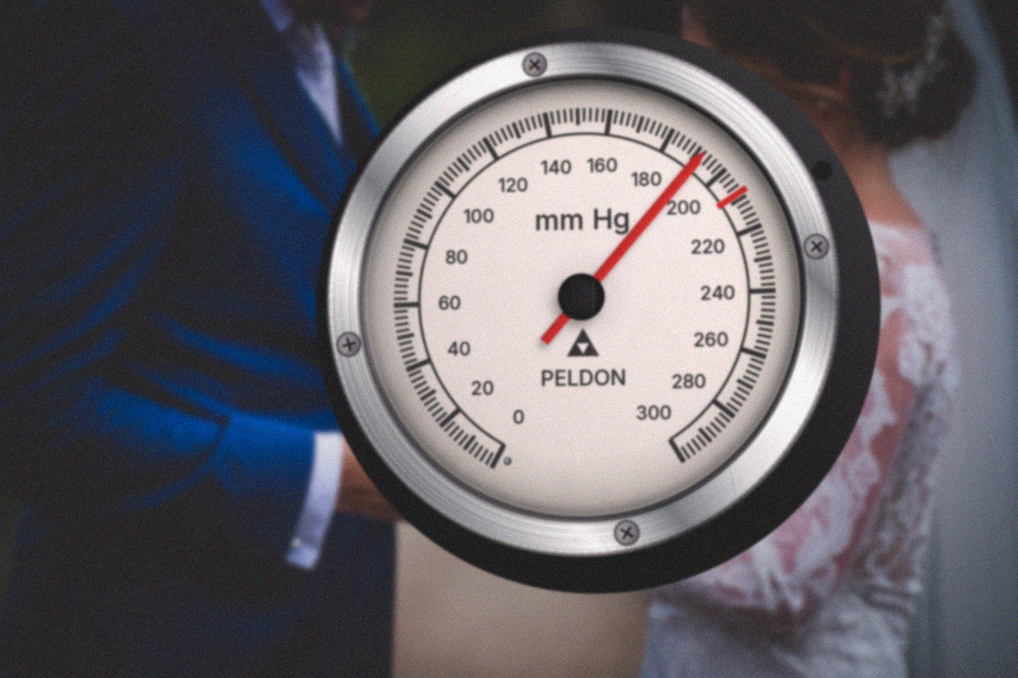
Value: 192
